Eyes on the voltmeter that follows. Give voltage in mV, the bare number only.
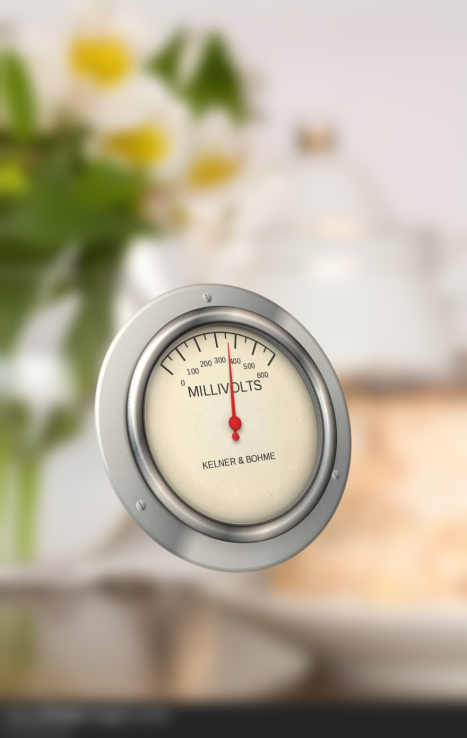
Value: 350
